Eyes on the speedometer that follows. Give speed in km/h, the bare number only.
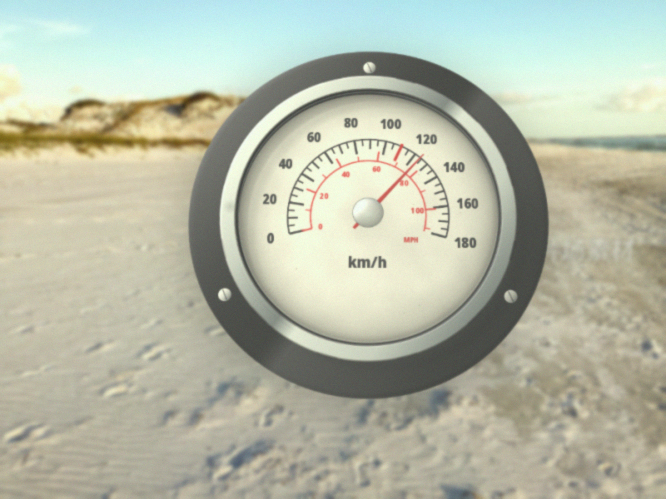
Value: 125
